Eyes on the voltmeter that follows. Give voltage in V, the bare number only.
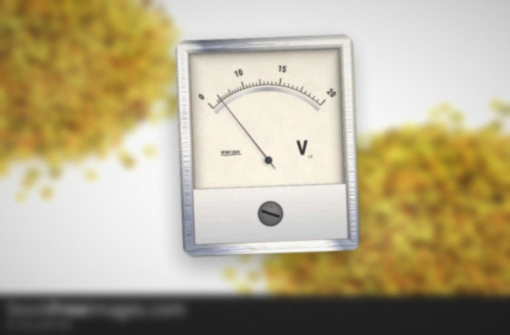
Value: 5
